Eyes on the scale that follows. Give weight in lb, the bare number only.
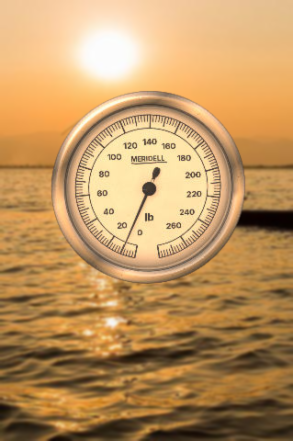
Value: 10
